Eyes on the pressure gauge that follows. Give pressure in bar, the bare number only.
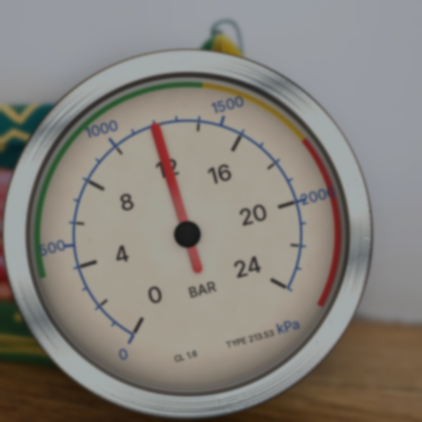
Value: 12
